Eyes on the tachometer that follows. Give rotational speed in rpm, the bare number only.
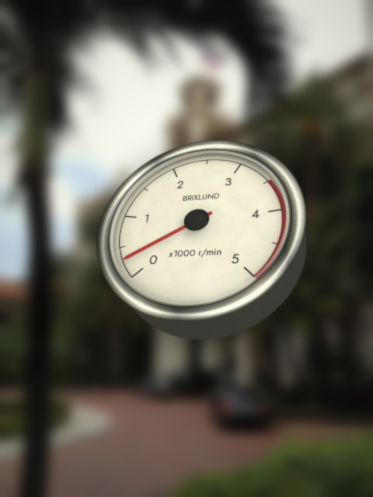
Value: 250
